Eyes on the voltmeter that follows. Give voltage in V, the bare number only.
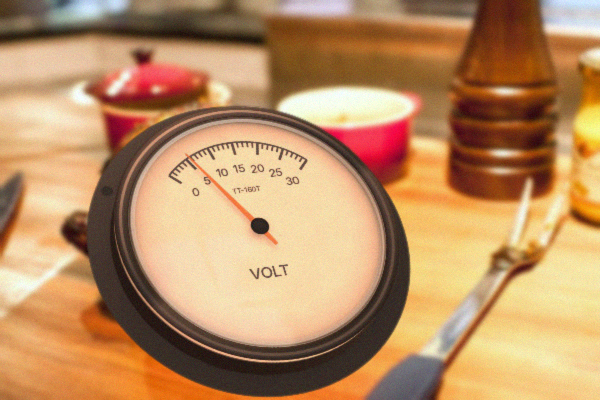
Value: 5
